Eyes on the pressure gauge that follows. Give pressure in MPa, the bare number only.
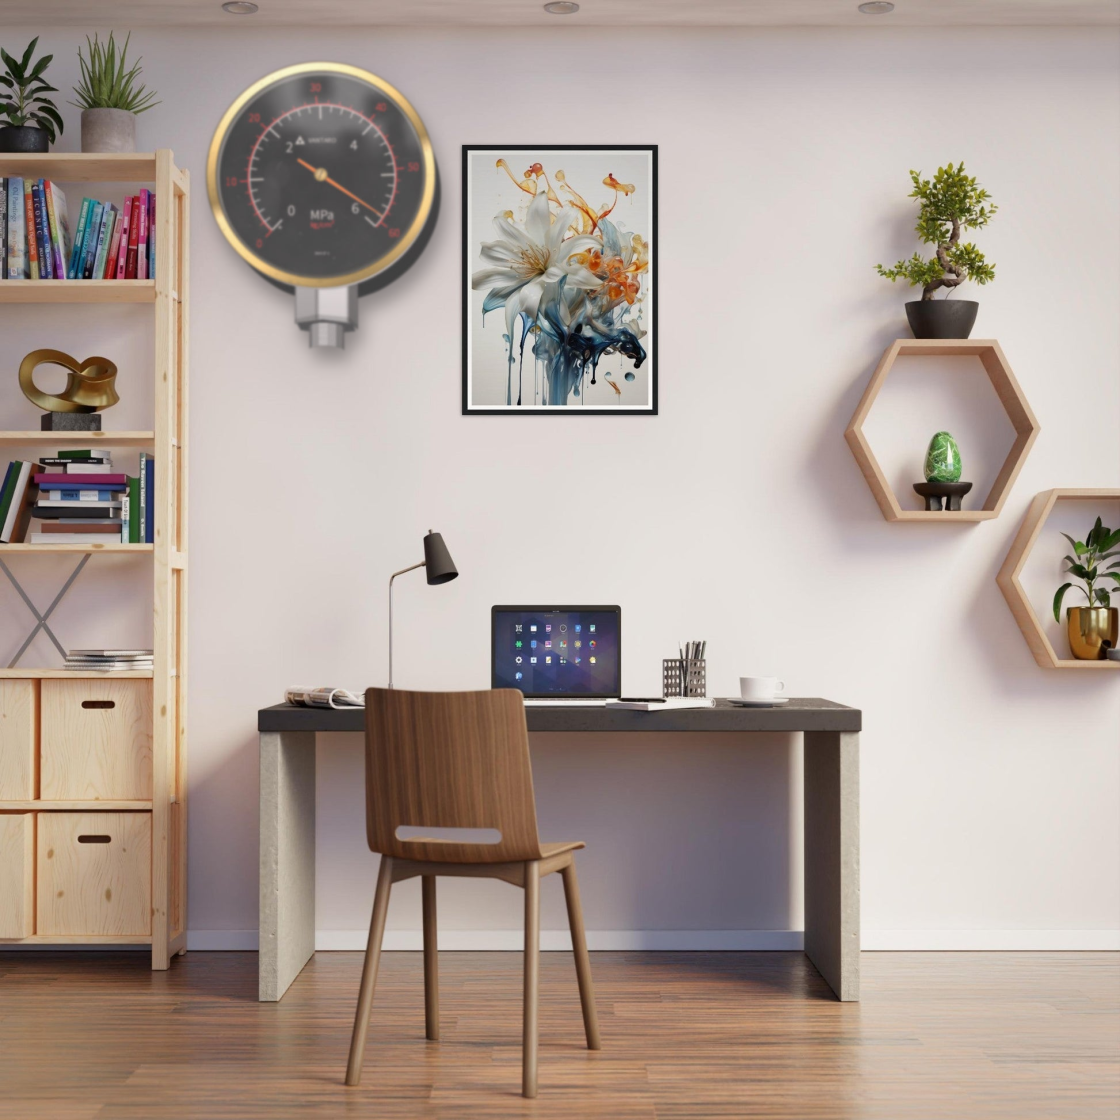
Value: 5.8
